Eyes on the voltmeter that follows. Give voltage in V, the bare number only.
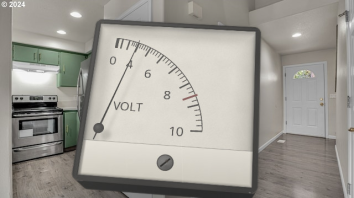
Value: 4
